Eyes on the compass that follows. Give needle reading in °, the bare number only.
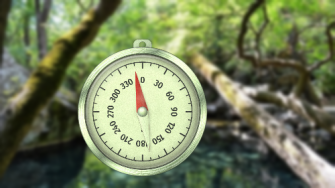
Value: 350
